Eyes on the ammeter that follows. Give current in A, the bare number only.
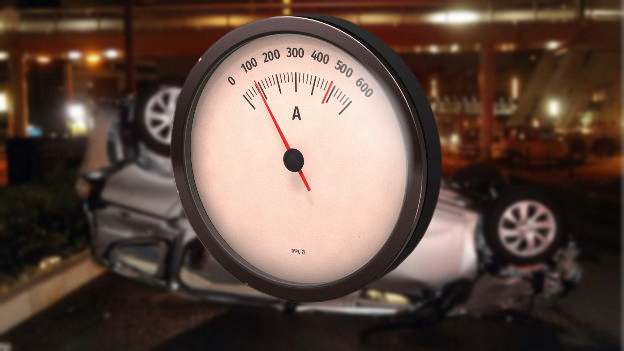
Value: 100
